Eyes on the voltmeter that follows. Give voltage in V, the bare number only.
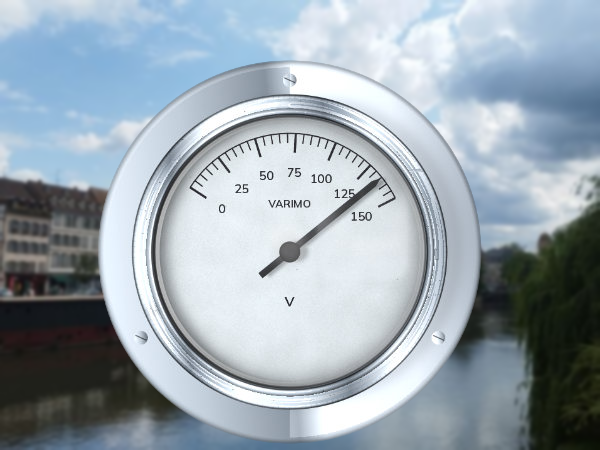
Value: 135
